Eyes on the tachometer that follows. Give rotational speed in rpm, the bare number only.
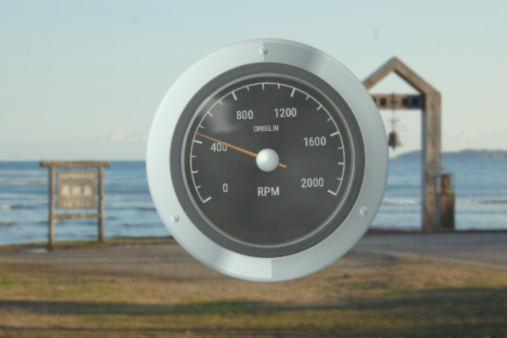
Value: 450
